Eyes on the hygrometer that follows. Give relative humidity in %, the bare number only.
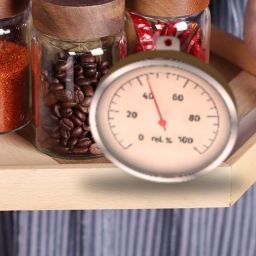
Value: 44
